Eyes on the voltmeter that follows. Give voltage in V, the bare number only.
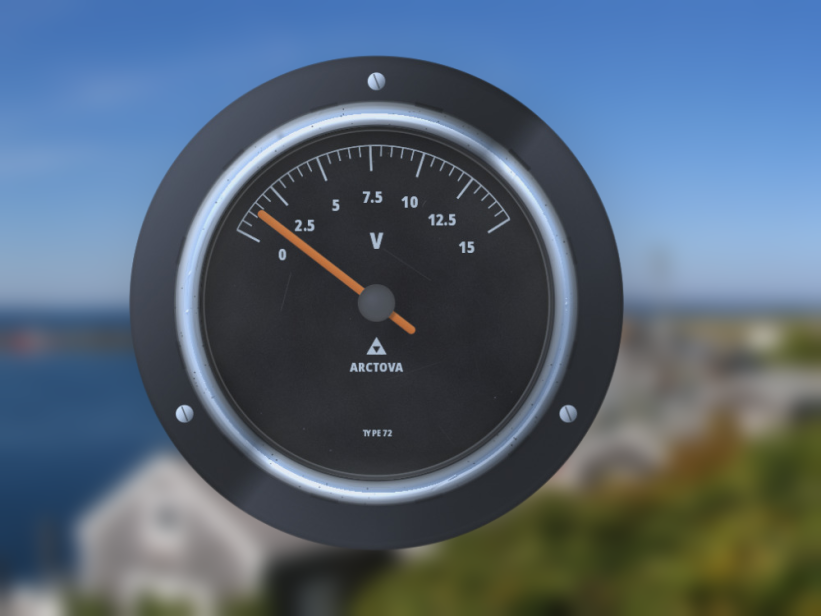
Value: 1.25
